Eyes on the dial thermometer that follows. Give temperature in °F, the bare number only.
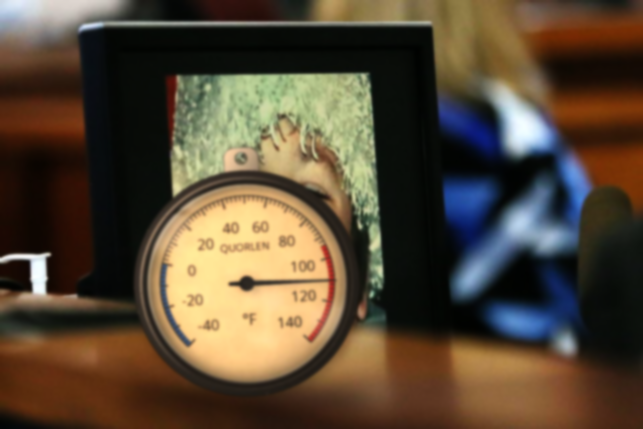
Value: 110
